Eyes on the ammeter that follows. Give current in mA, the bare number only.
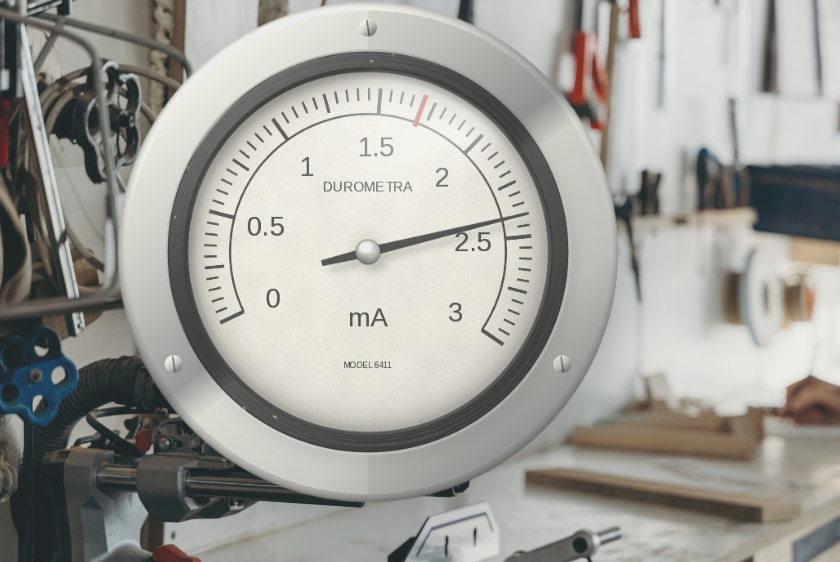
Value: 2.4
